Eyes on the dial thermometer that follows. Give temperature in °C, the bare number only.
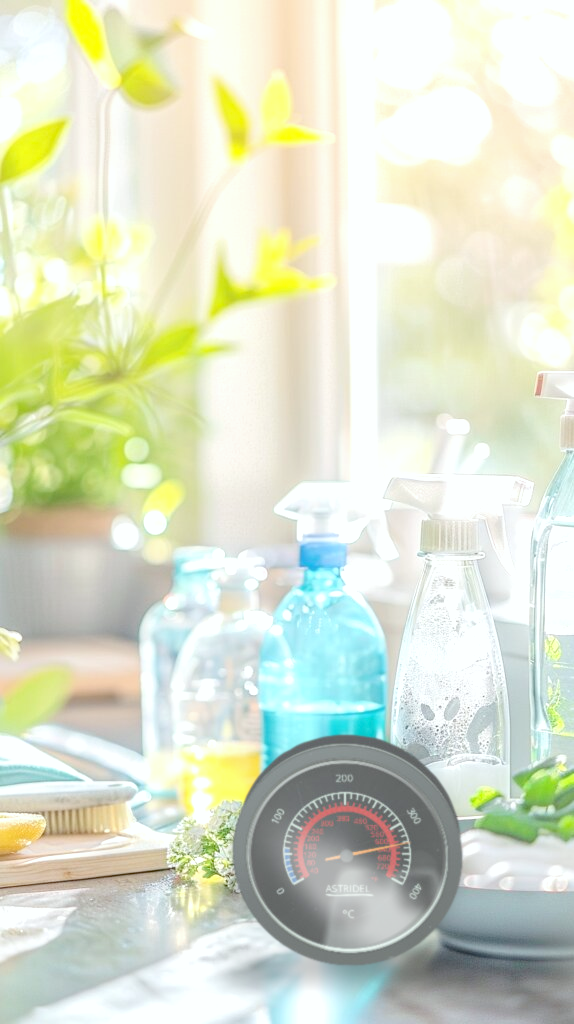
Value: 330
